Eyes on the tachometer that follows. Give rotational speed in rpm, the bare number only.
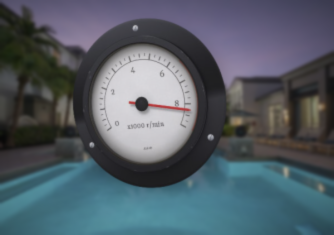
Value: 8250
